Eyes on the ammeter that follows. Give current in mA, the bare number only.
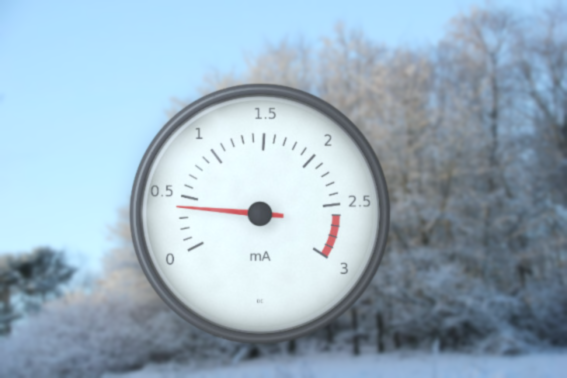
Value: 0.4
